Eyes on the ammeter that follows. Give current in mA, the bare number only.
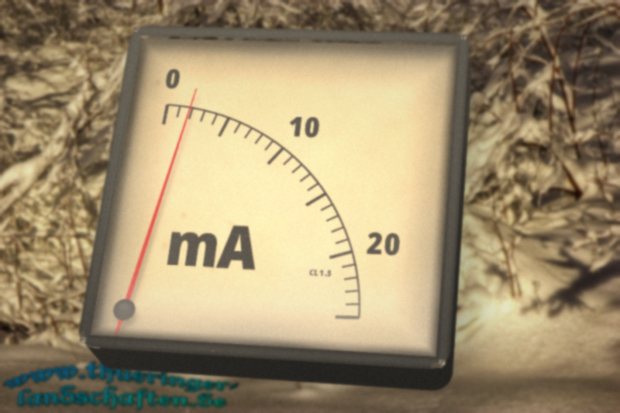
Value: 2
